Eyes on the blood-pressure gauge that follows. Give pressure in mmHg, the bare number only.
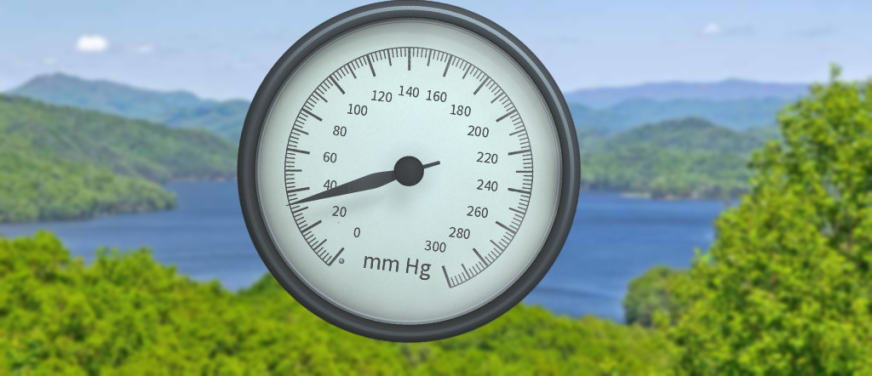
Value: 34
